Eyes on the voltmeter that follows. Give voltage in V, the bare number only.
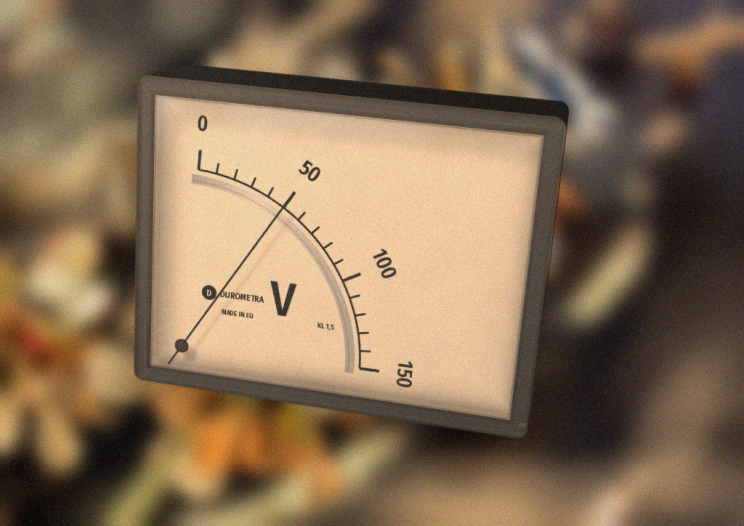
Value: 50
